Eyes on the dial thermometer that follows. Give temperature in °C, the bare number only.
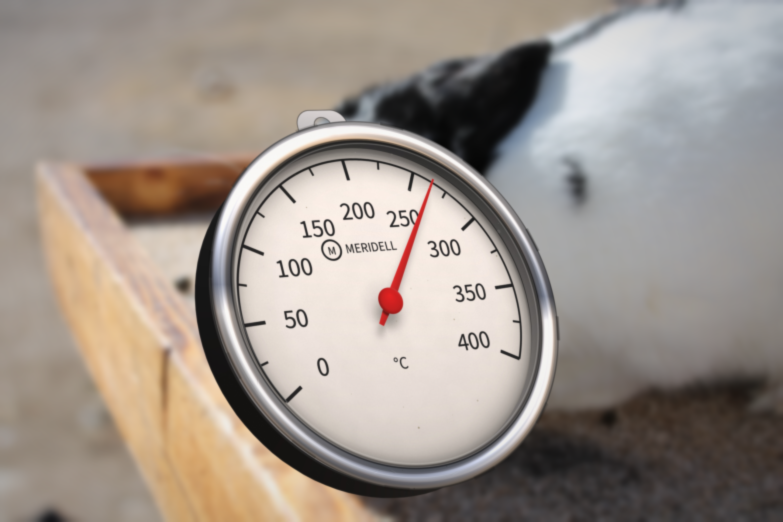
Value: 262.5
